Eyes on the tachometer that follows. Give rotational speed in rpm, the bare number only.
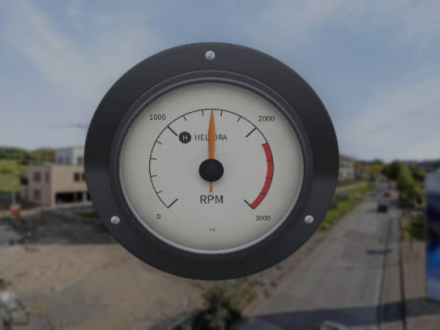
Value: 1500
